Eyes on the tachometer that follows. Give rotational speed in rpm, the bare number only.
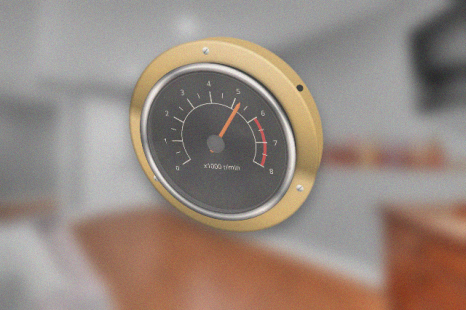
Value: 5250
